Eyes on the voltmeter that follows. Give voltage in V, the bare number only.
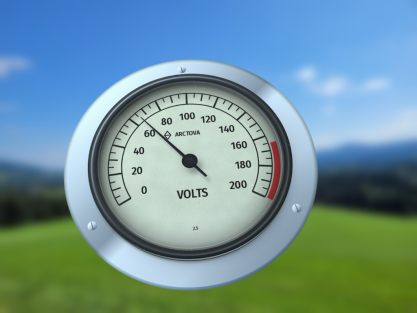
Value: 65
